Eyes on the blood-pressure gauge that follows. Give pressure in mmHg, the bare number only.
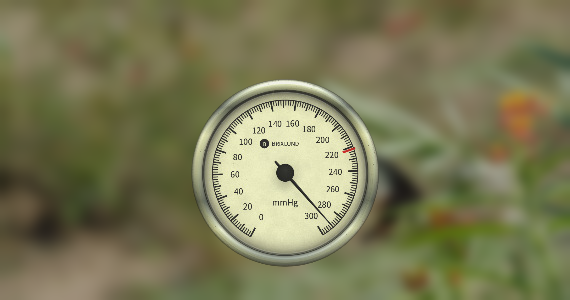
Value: 290
